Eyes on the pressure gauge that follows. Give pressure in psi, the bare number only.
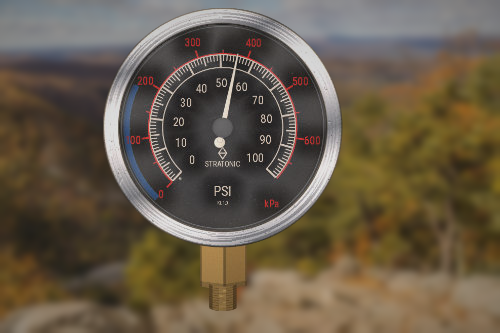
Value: 55
